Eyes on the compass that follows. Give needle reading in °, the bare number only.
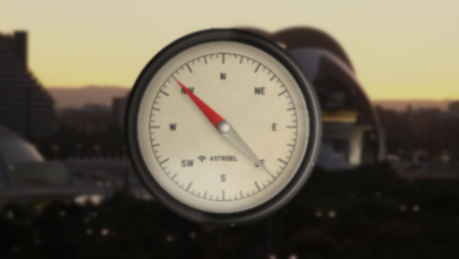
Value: 315
